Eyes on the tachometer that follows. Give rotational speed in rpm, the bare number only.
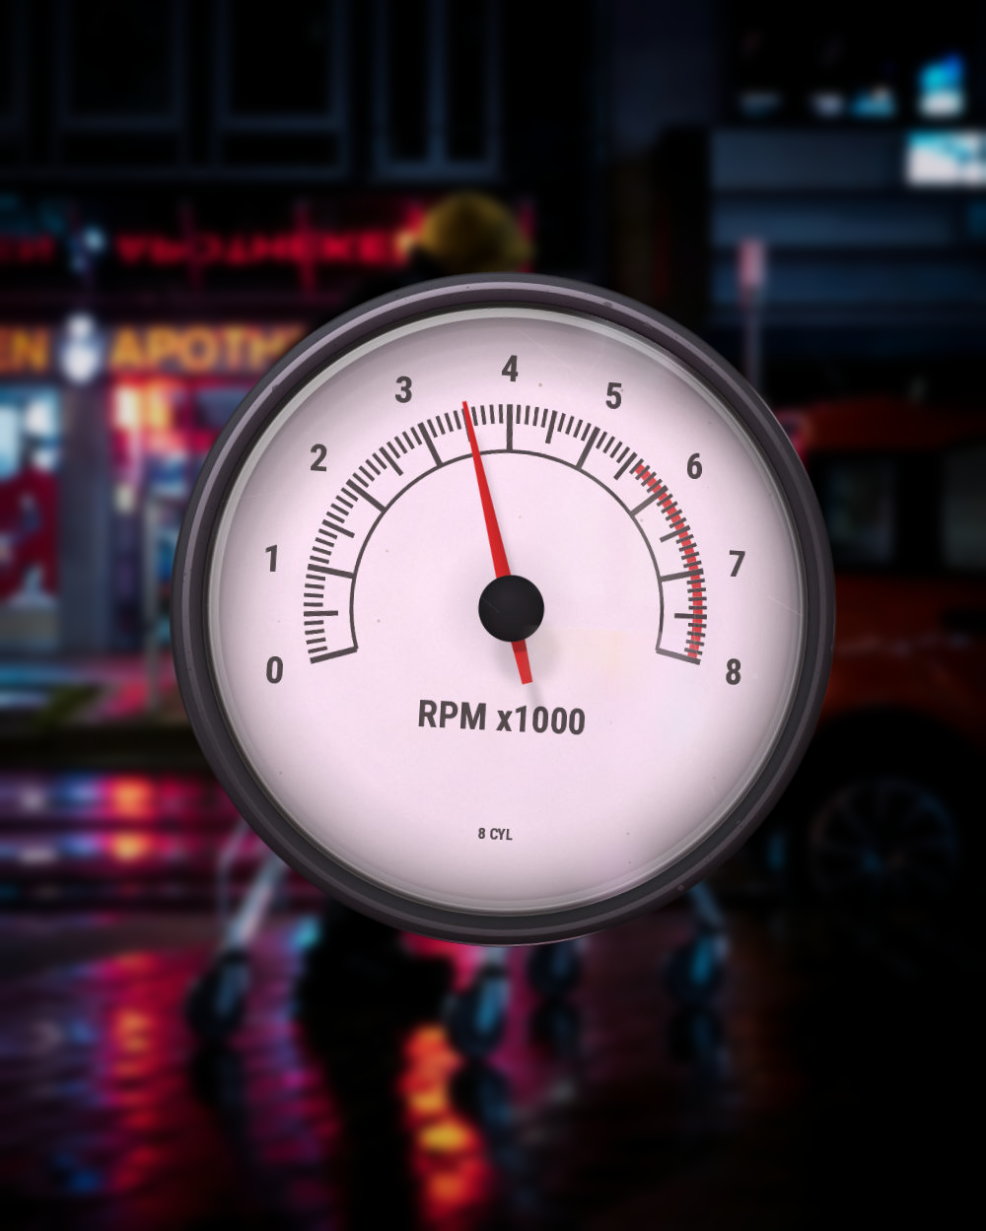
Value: 3500
